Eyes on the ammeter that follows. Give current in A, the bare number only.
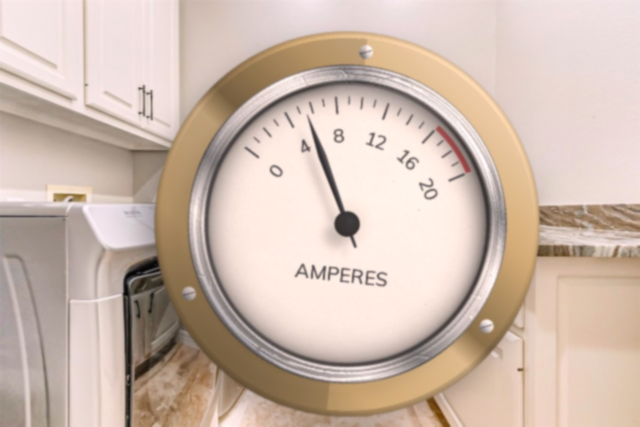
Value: 5.5
